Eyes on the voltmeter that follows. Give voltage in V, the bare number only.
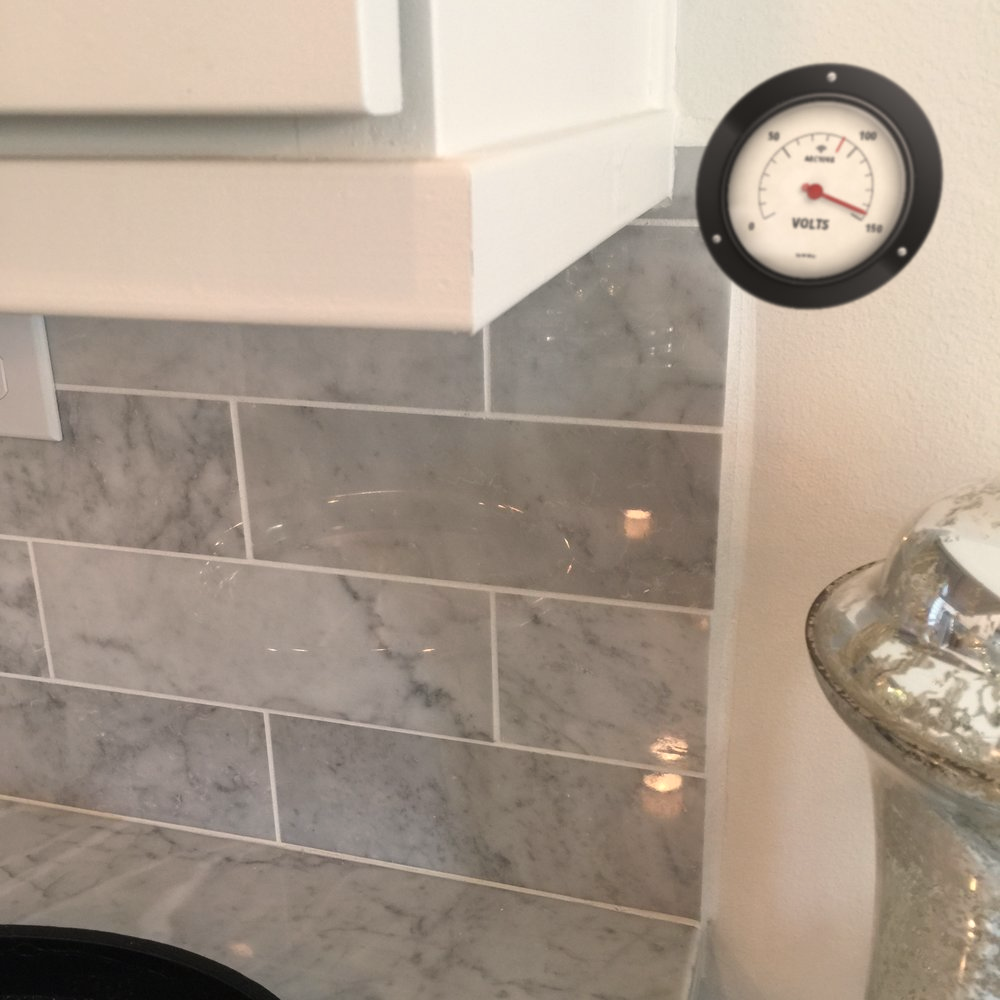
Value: 145
